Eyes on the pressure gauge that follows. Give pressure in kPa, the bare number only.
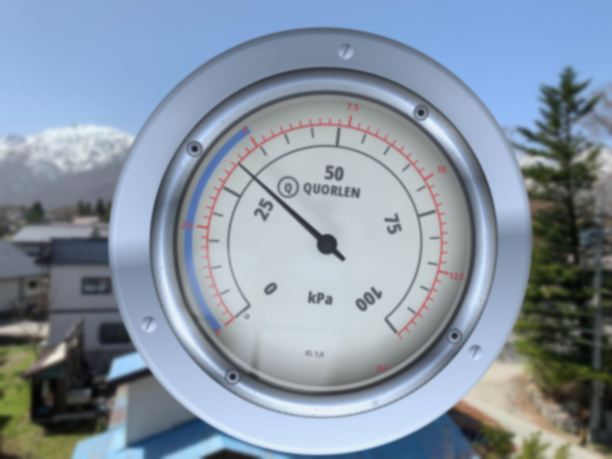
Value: 30
